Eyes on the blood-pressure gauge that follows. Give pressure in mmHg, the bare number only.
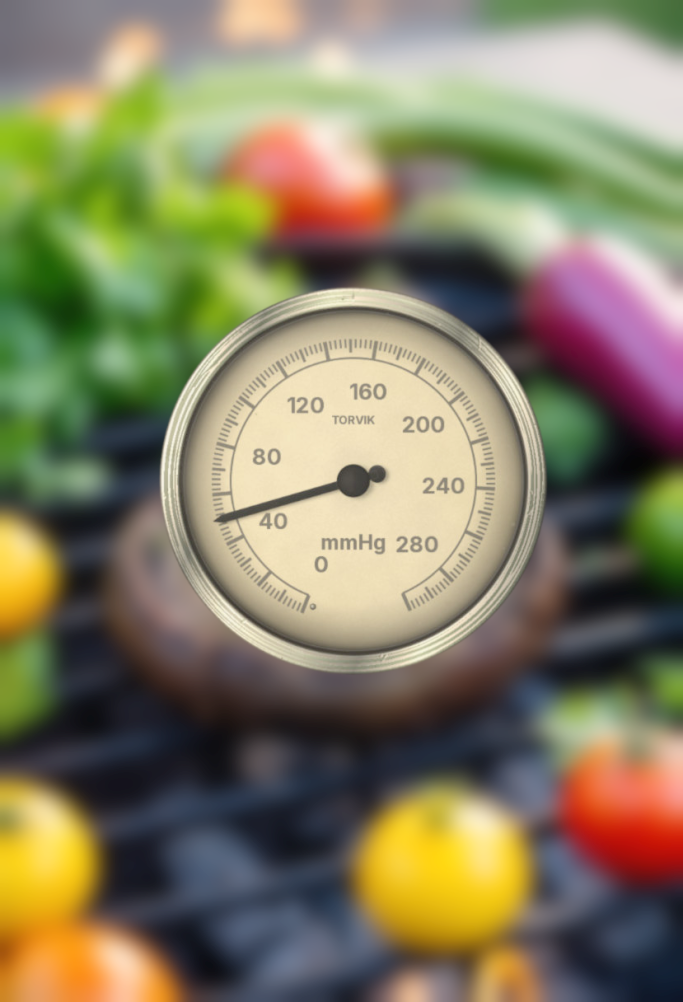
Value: 50
